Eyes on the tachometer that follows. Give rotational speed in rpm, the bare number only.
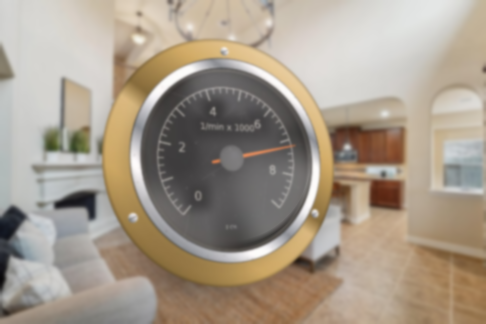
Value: 7200
